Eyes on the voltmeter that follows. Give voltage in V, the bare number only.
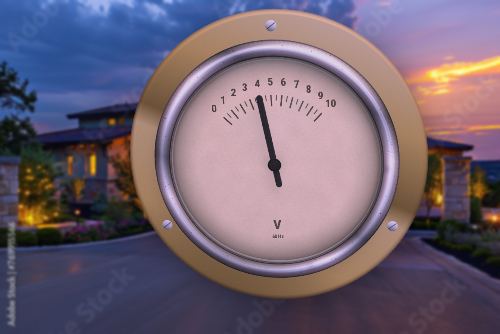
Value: 4
